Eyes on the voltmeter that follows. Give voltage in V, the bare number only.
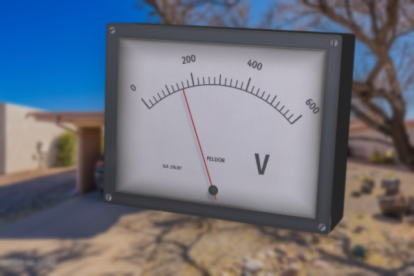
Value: 160
